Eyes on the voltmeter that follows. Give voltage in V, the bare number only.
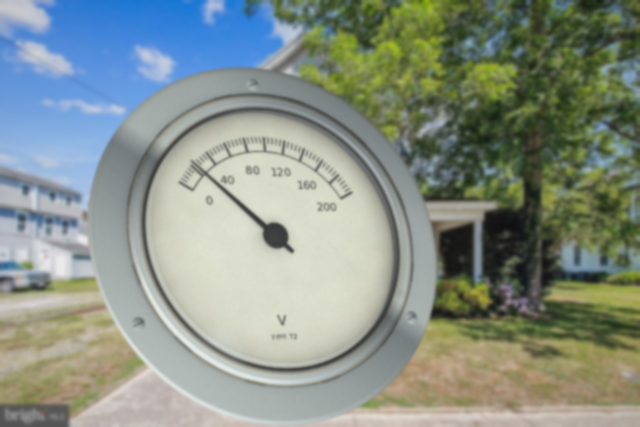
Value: 20
